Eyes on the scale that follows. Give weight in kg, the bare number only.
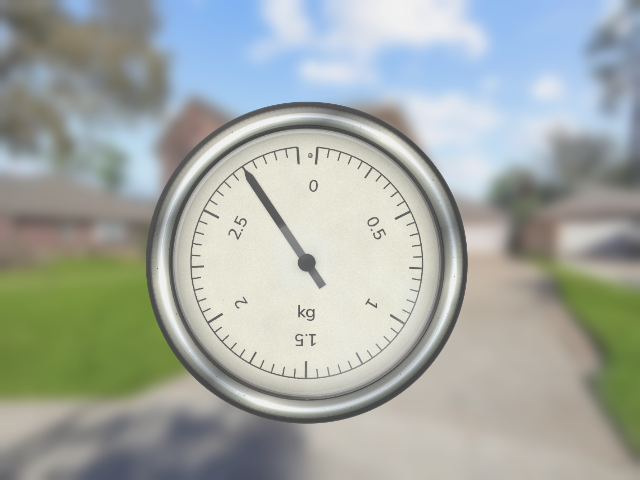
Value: 2.75
